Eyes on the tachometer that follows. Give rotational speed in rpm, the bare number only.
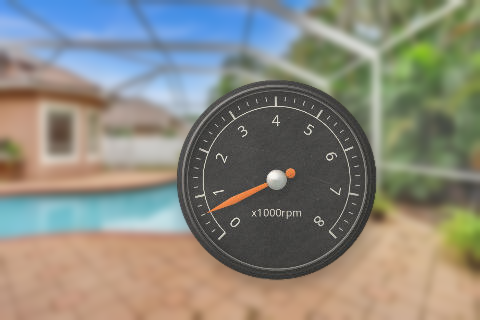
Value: 600
